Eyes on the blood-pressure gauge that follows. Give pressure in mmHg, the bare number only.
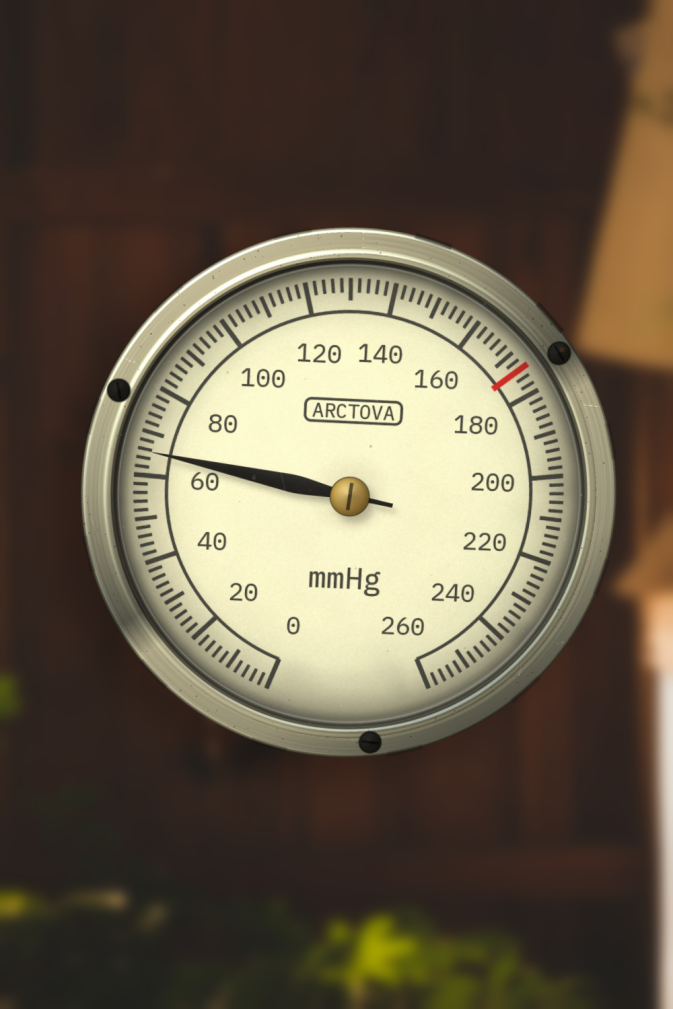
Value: 66
